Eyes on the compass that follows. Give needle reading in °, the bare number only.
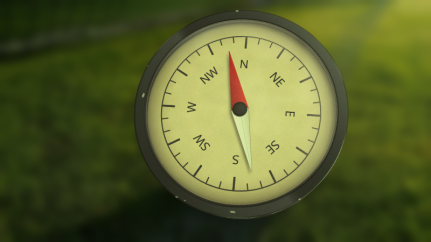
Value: 345
